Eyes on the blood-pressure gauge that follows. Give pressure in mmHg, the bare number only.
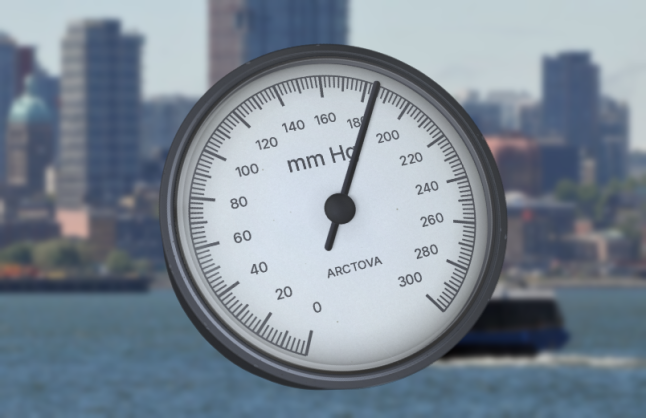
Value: 184
